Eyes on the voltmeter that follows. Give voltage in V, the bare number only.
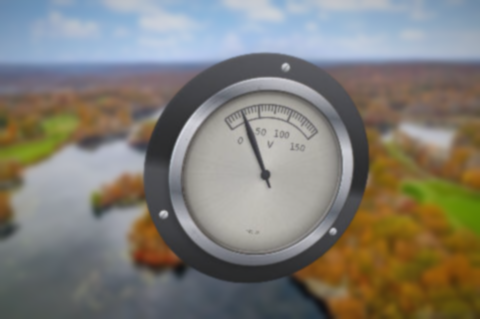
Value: 25
